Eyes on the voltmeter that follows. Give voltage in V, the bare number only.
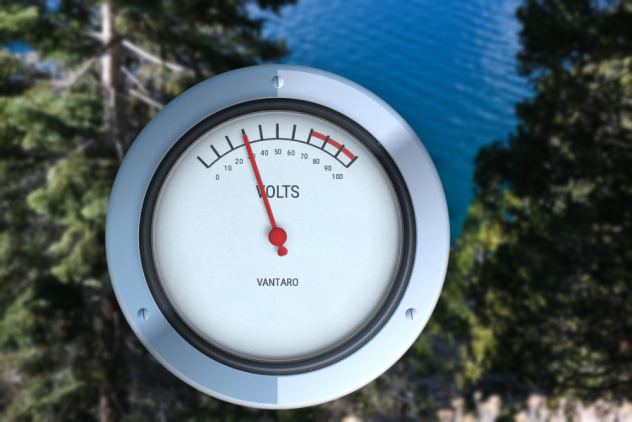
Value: 30
